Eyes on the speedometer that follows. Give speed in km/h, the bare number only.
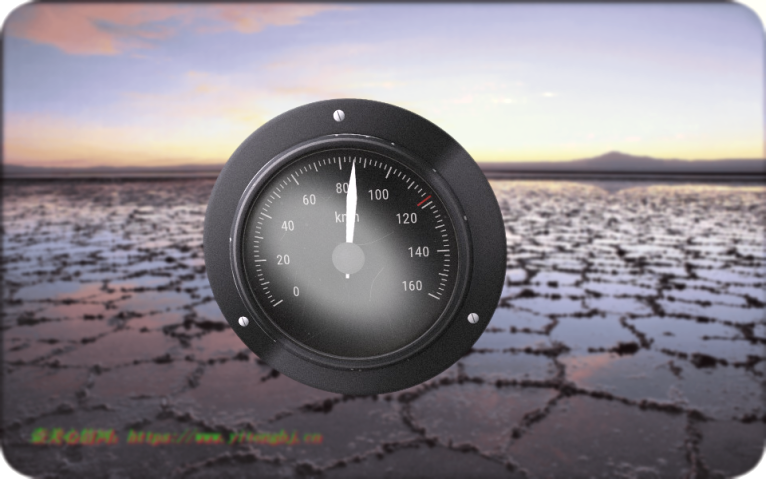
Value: 86
